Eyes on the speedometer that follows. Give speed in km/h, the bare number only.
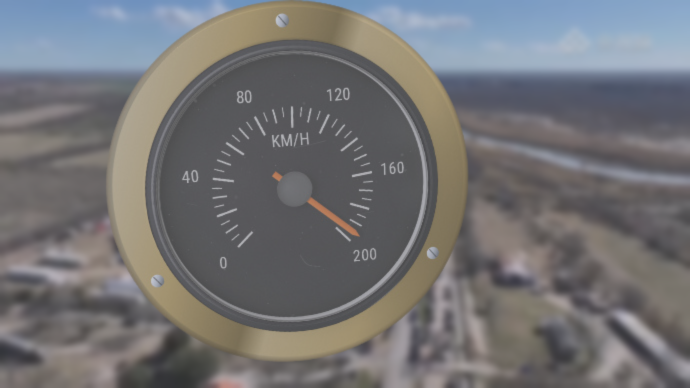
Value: 195
